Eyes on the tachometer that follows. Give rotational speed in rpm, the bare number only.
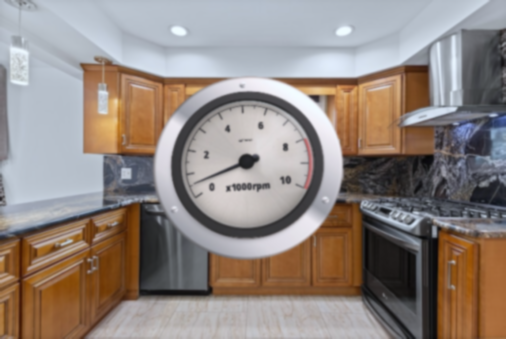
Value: 500
